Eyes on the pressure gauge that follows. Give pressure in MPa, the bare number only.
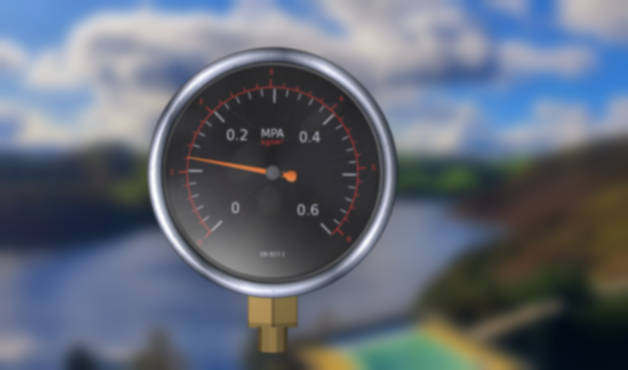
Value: 0.12
